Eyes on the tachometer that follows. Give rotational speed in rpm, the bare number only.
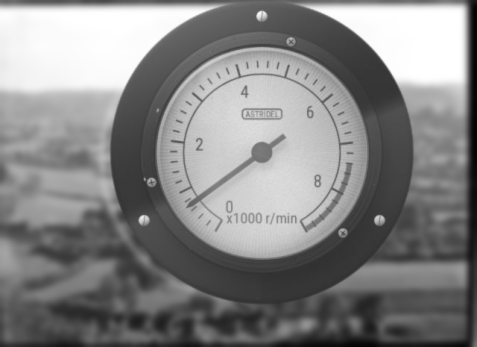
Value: 700
